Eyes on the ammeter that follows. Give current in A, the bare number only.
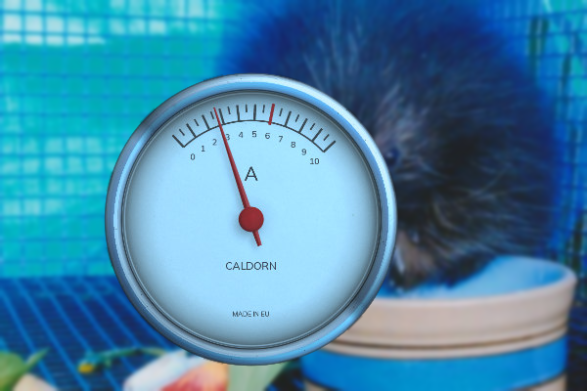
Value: 2.75
